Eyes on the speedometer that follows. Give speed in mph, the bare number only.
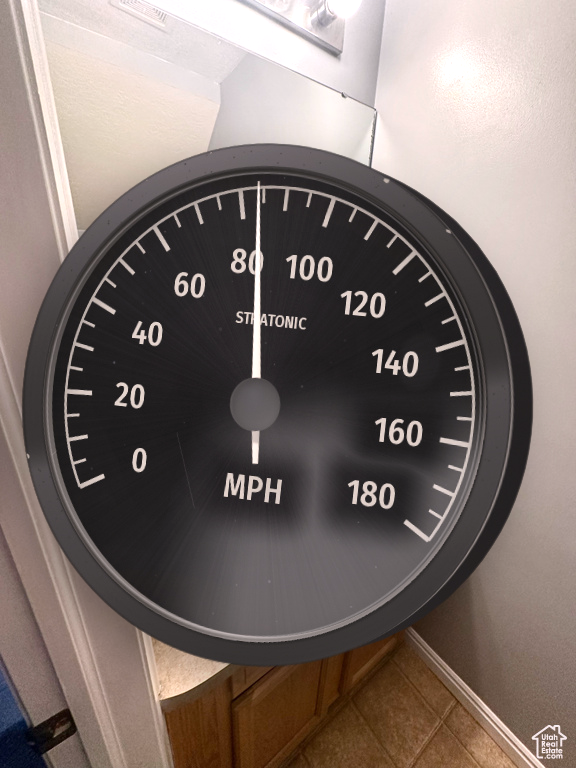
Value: 85
